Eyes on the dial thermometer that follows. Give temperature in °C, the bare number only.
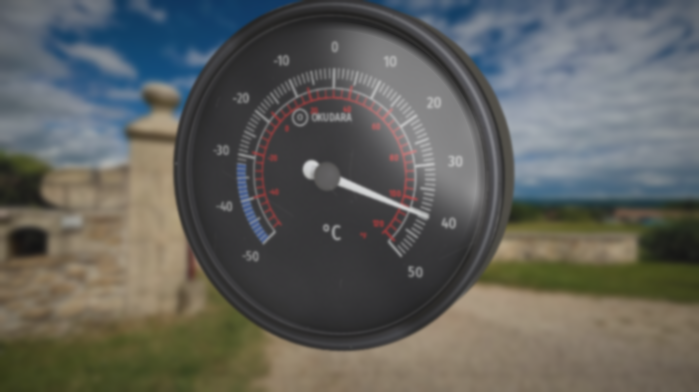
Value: 40
